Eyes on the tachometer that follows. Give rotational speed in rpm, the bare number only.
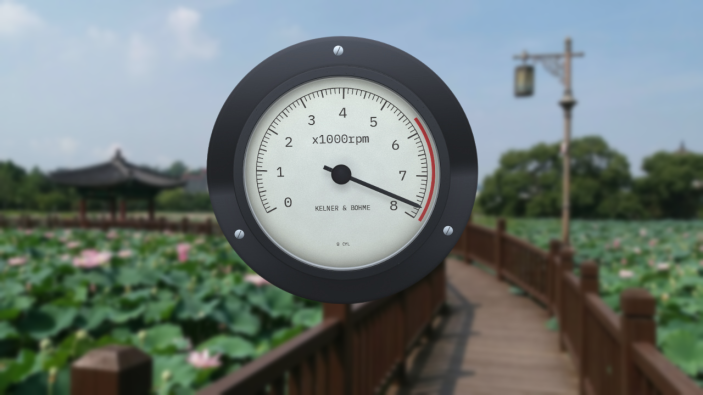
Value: 7700
